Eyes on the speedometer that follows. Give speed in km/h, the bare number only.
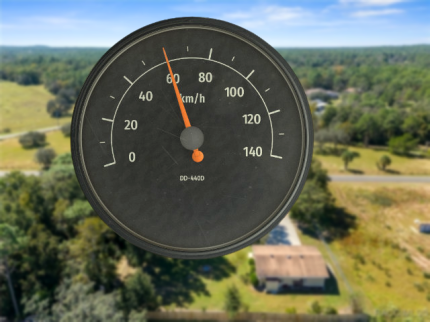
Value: 60
